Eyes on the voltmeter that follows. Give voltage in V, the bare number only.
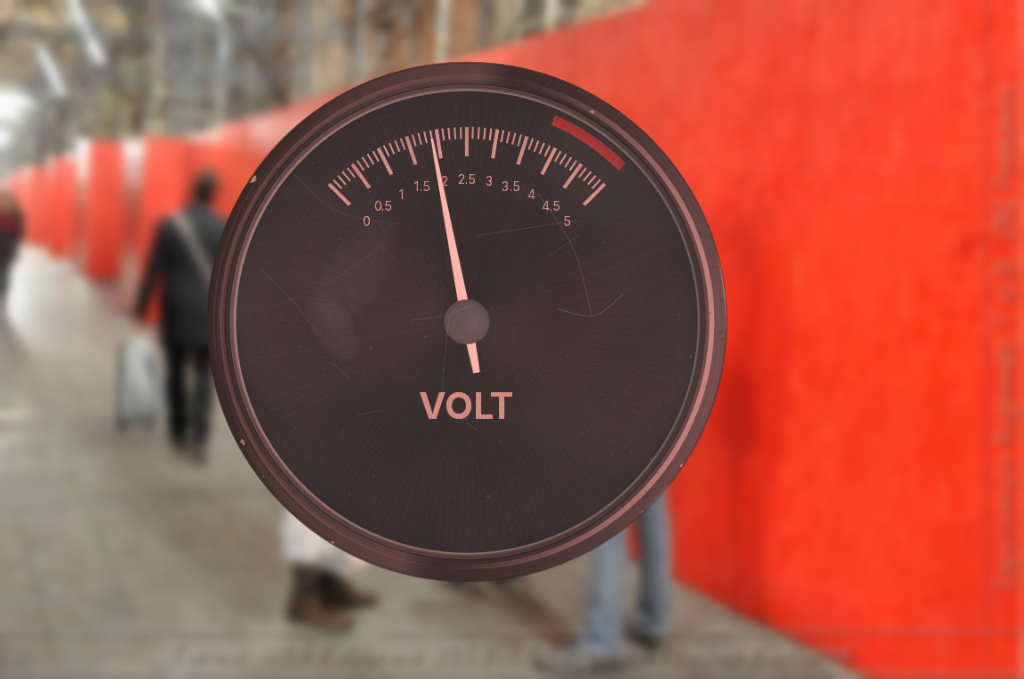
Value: 1.9
